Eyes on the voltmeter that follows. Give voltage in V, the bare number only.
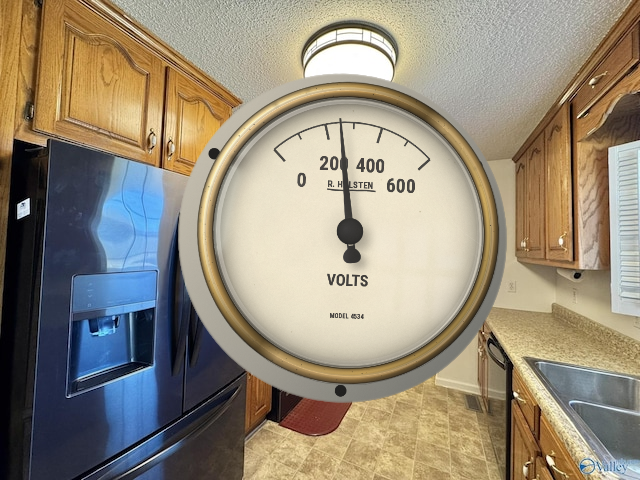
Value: 250
